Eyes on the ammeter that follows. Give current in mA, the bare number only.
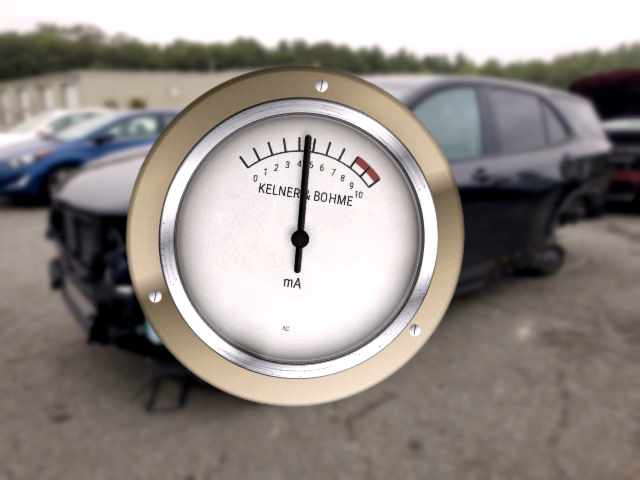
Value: 4.5
